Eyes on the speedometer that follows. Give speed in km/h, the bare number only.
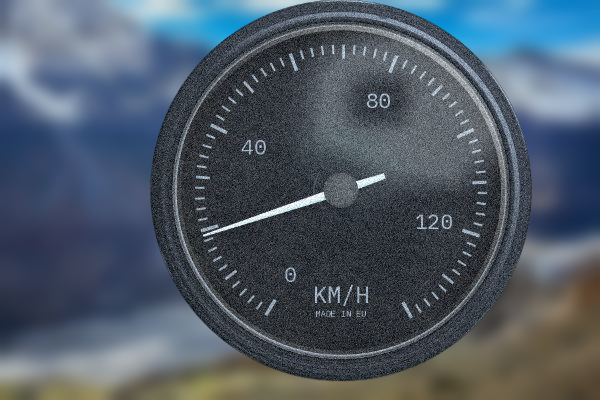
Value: 19
